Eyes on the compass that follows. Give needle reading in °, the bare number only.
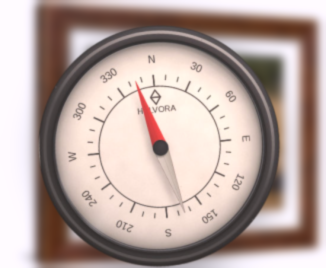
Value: 345
